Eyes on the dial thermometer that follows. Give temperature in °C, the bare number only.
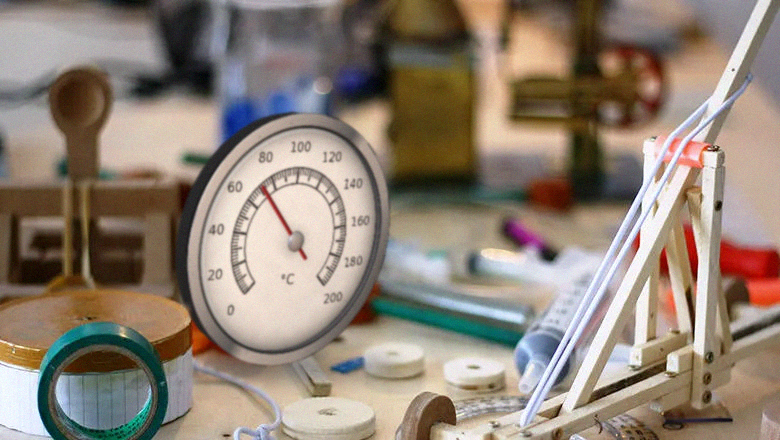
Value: 70
